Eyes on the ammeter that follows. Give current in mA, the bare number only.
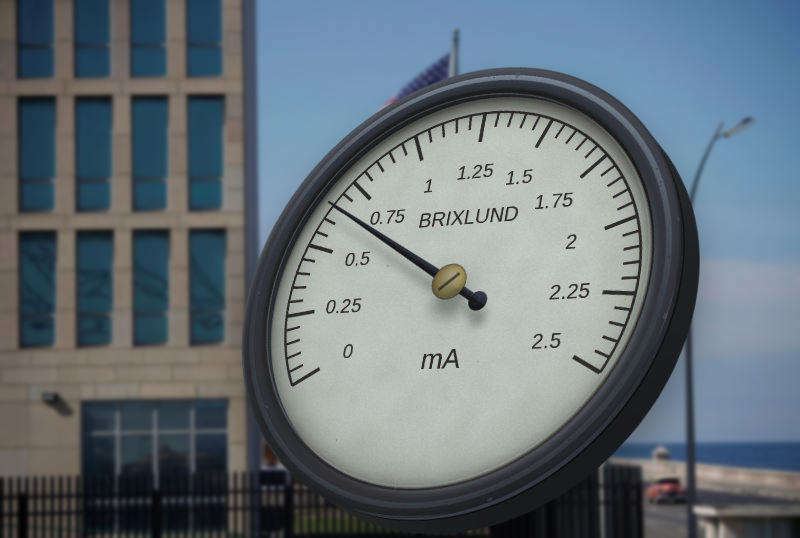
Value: 0.65
